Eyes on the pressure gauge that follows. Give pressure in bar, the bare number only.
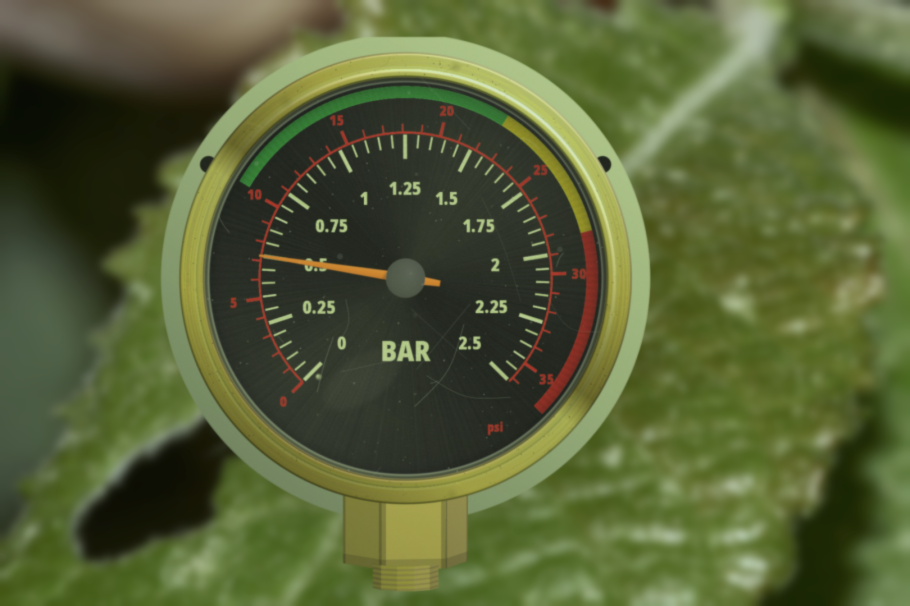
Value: 0.5
